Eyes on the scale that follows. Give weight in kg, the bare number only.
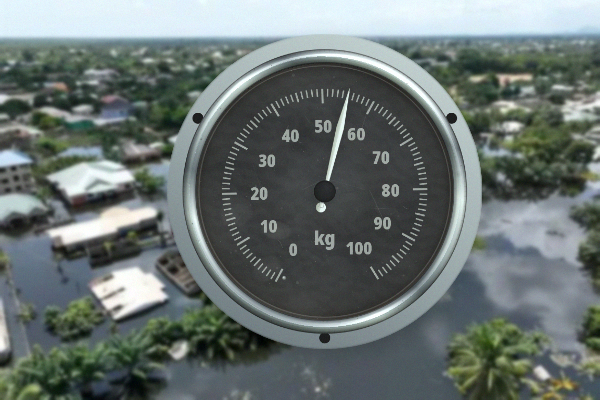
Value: 55
